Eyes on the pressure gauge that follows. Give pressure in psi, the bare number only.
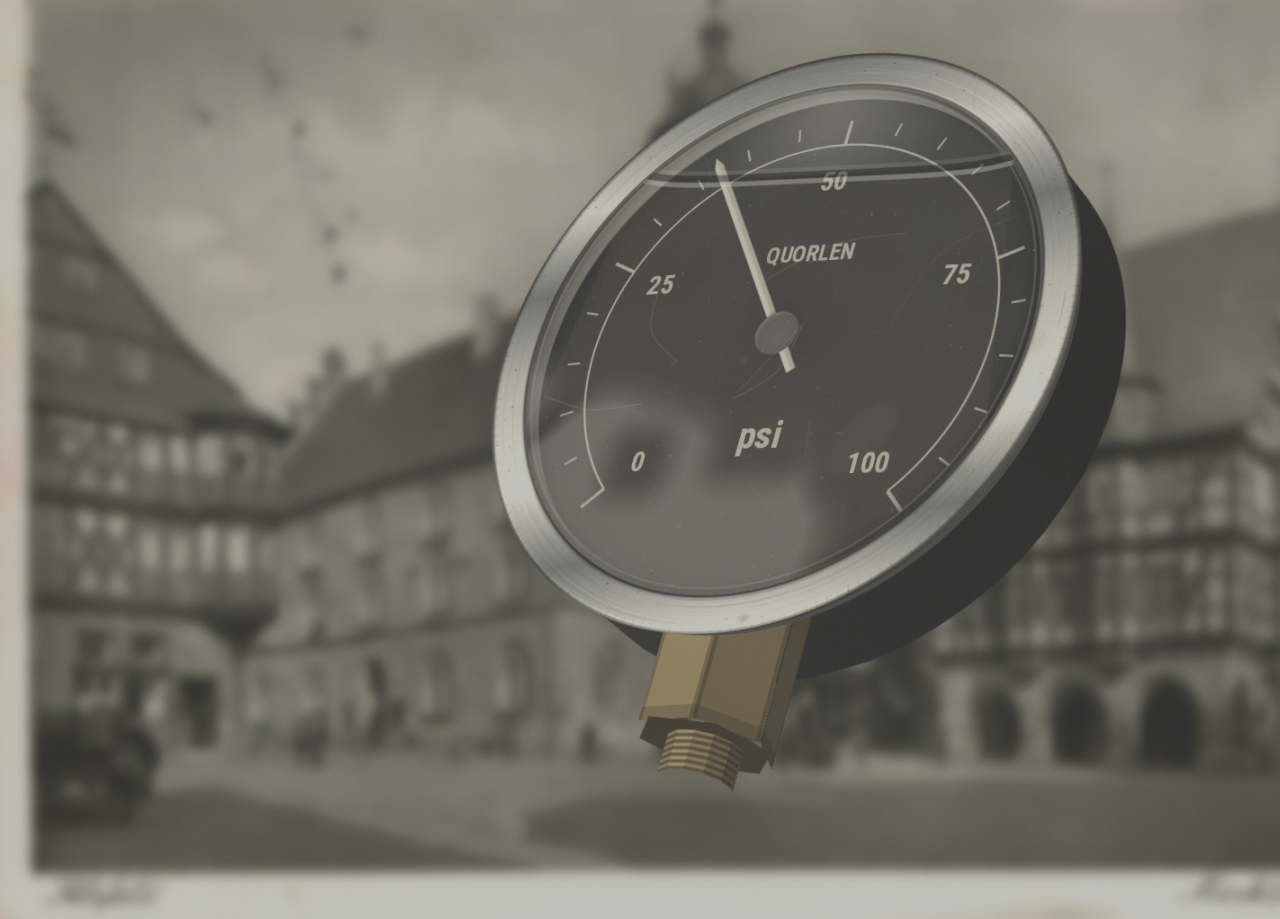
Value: 37.5
